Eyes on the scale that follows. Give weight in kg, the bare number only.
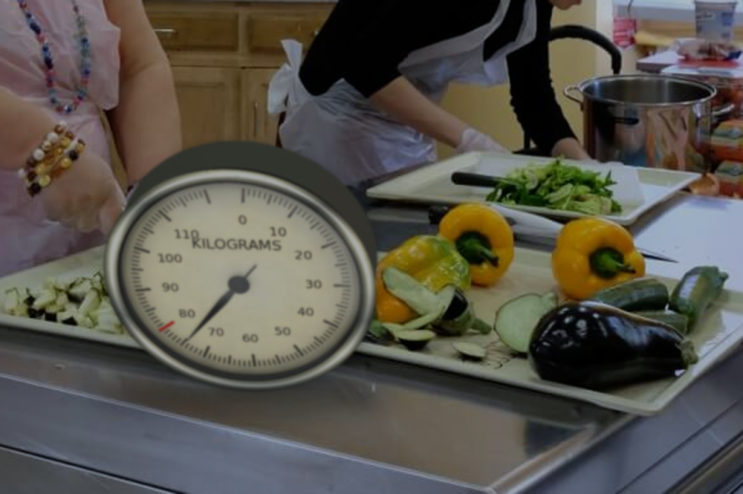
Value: 75
